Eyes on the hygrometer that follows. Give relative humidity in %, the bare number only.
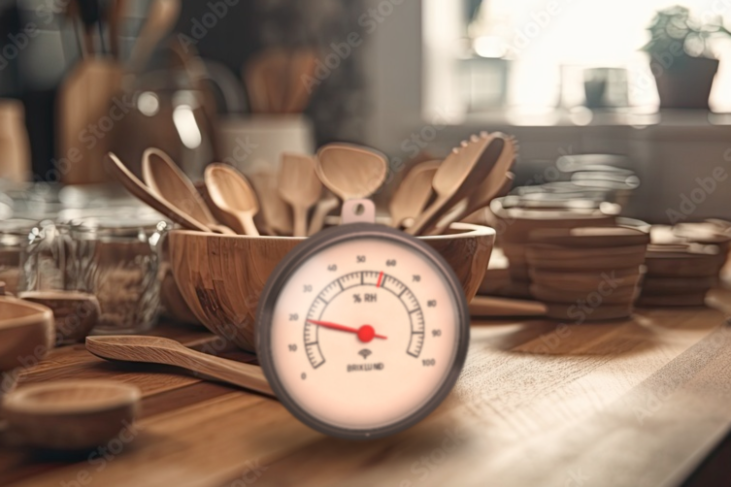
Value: 20
